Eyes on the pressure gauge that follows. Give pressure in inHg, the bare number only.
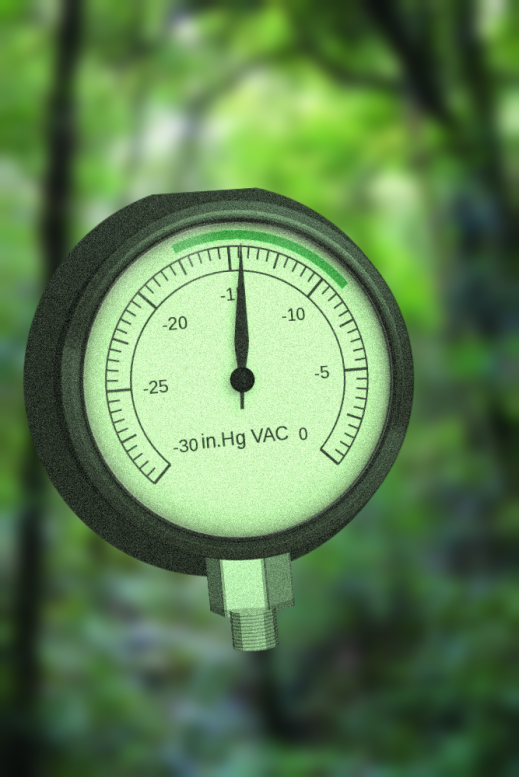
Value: -14.5
